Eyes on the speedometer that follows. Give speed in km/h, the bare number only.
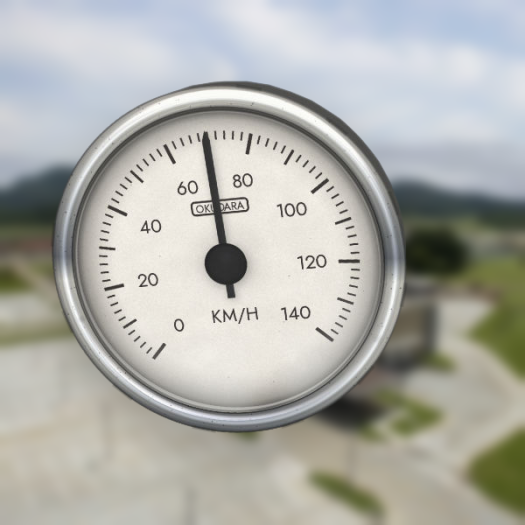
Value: 70
